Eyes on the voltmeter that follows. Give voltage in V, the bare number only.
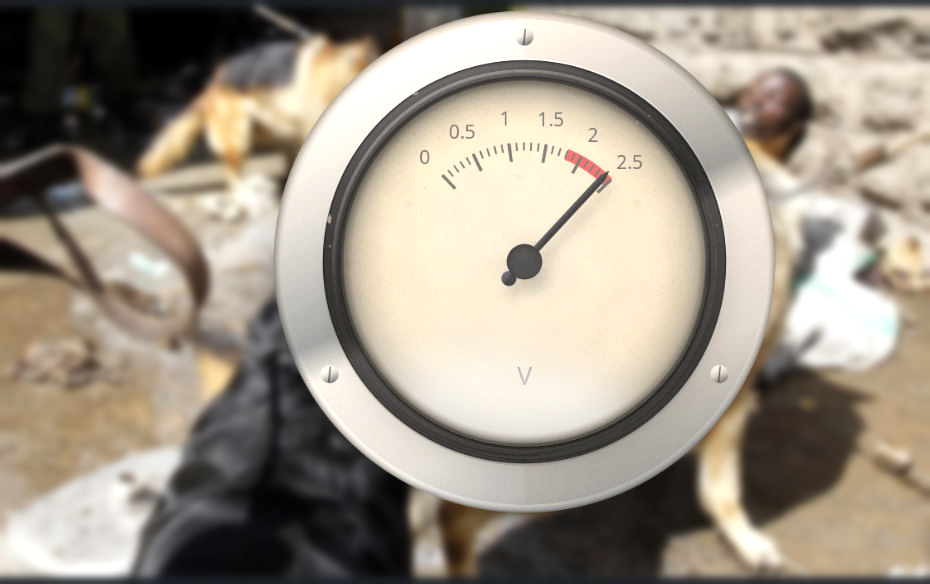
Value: 2.4
